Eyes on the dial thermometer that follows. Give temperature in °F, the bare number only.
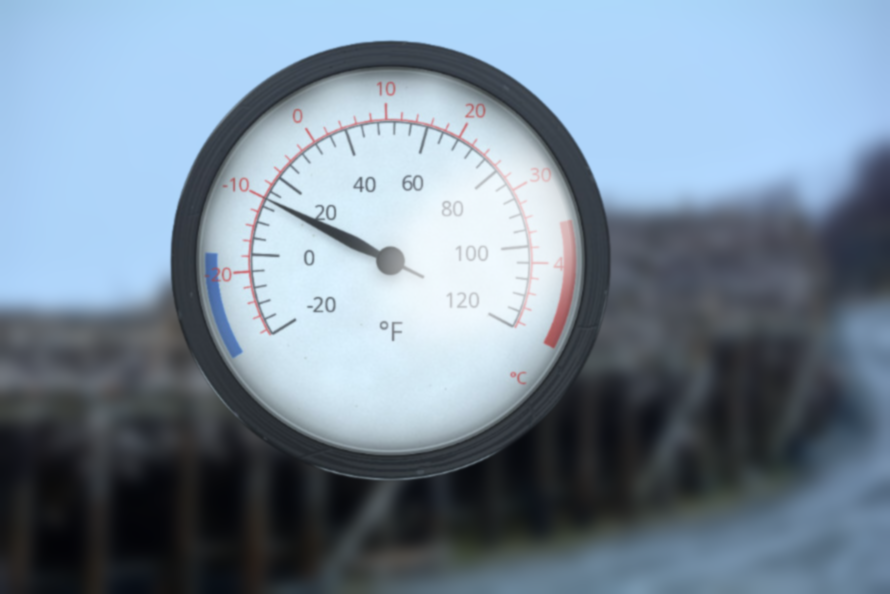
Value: 14
